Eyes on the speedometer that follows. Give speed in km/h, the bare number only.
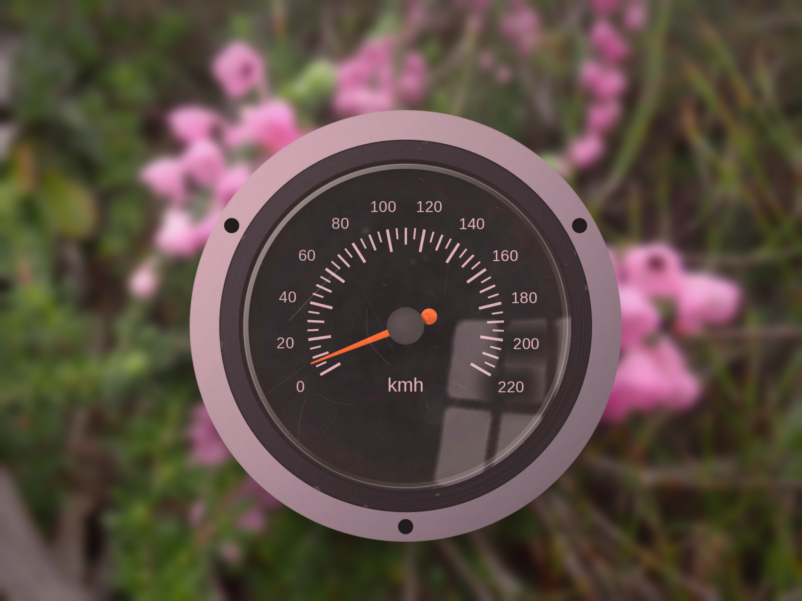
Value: 7.5
